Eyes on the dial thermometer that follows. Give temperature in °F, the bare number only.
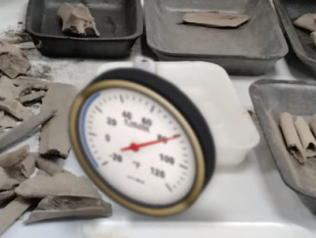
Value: 80
